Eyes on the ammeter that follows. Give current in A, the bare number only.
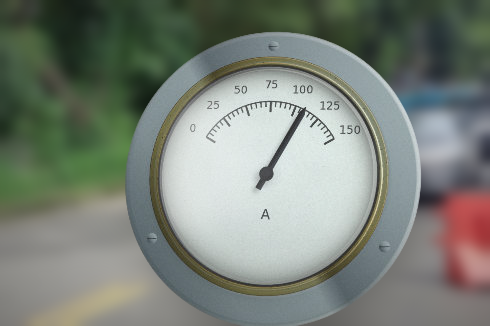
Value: 110
